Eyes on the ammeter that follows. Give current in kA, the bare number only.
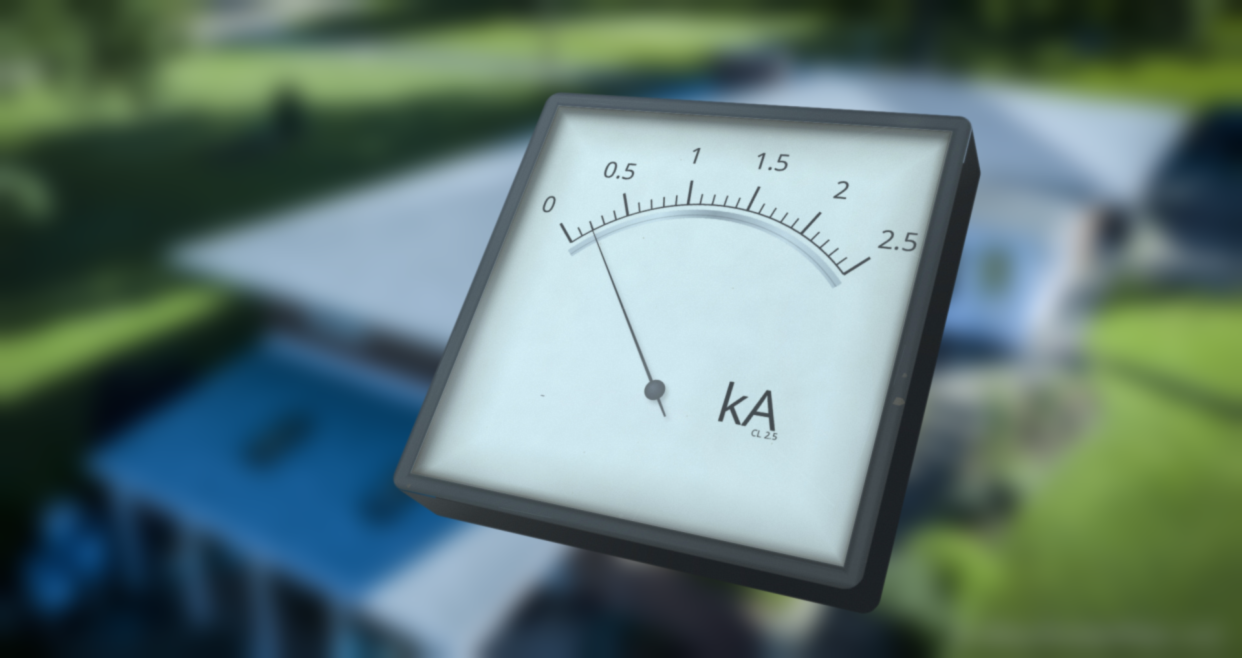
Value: 0.2
